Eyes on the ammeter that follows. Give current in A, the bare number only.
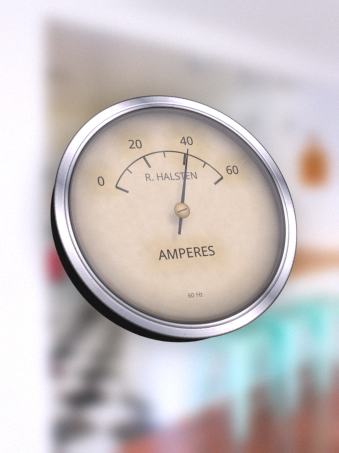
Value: 40
